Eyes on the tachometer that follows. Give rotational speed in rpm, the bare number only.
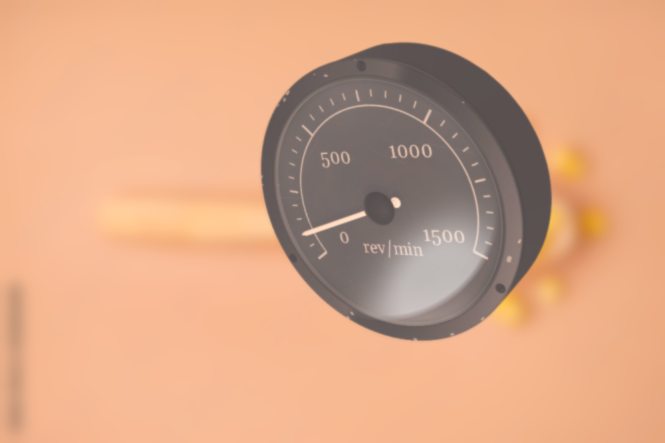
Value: 100
